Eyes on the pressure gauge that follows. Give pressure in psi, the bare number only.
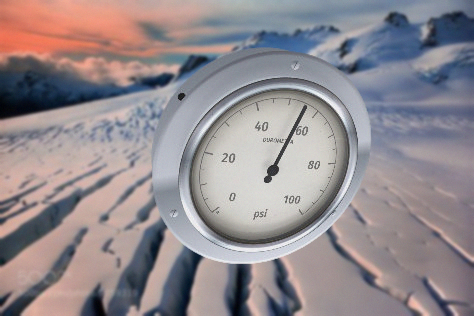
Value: 55
